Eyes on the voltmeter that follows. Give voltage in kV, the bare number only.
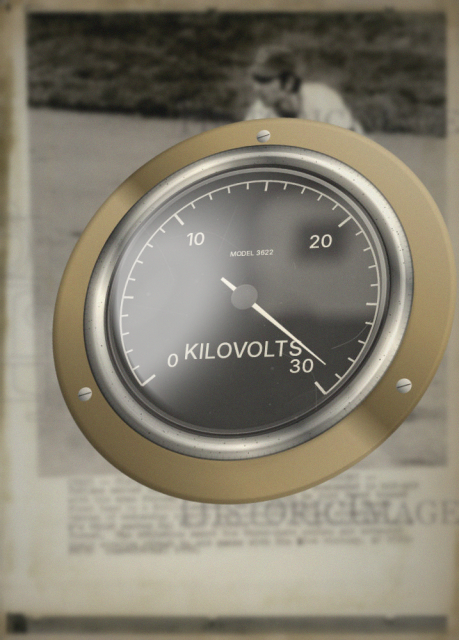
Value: 29
